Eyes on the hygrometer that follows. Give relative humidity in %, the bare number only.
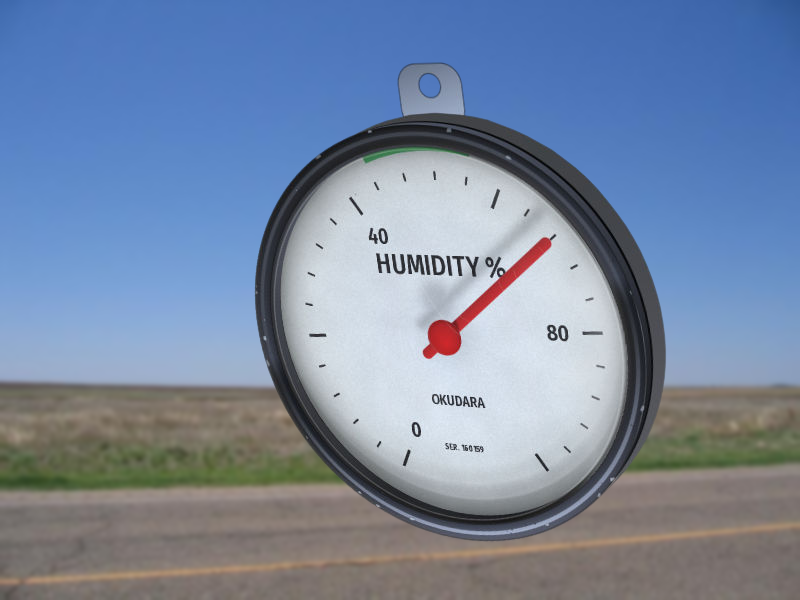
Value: 68
